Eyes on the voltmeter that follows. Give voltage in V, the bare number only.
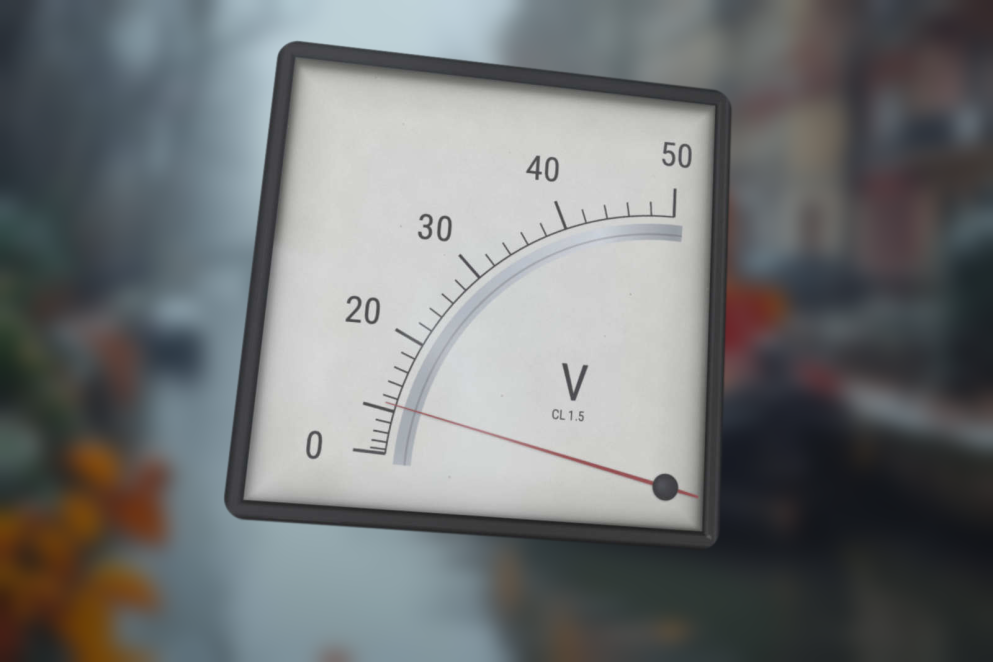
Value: 11
